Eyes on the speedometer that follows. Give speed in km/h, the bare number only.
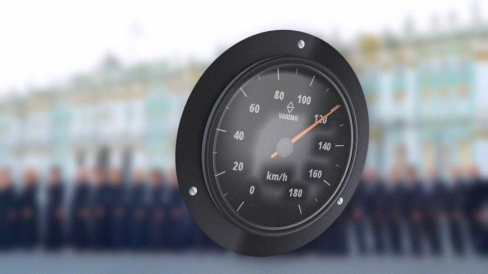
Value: 120
